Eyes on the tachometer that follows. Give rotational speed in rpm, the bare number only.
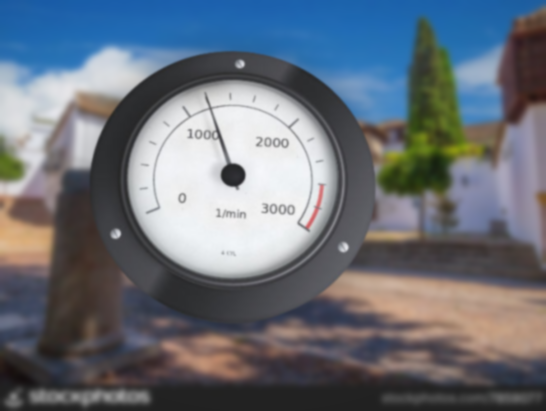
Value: 1200
